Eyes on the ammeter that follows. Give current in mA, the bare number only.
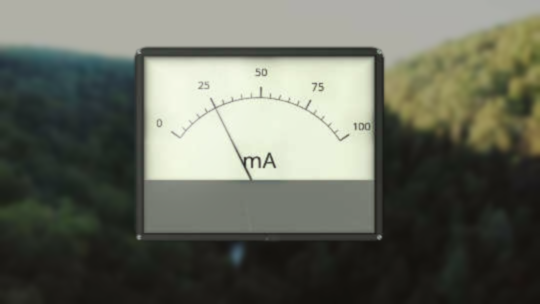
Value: 25
